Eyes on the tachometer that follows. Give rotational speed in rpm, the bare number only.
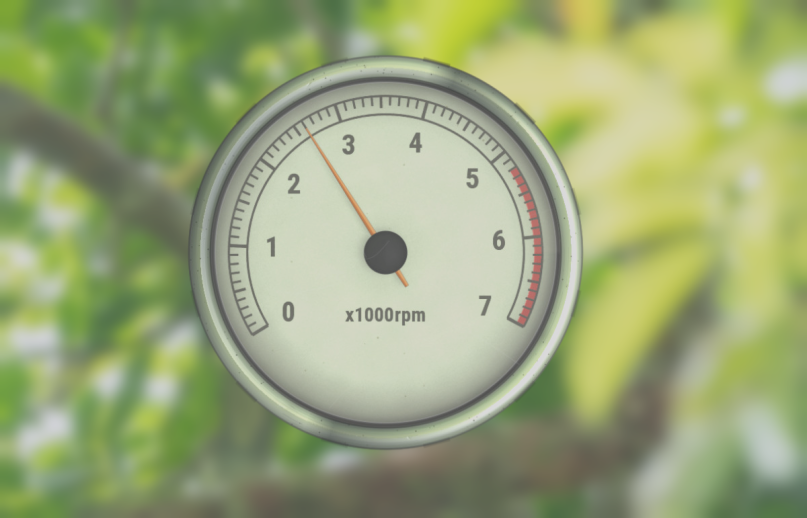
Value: 2600
